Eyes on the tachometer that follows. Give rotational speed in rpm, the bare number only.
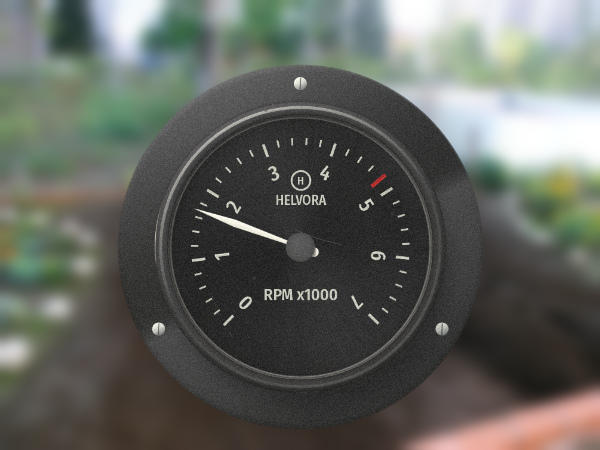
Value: 1700
